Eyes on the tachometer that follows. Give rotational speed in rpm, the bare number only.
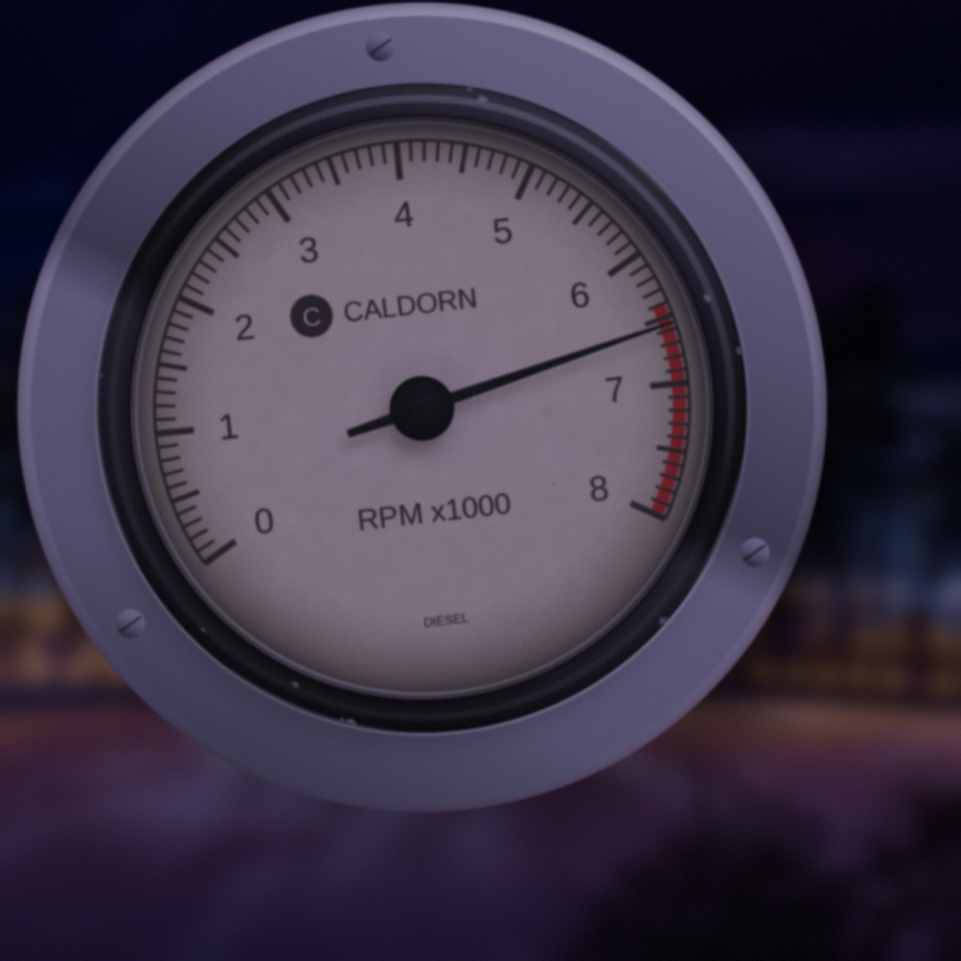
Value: 6550
